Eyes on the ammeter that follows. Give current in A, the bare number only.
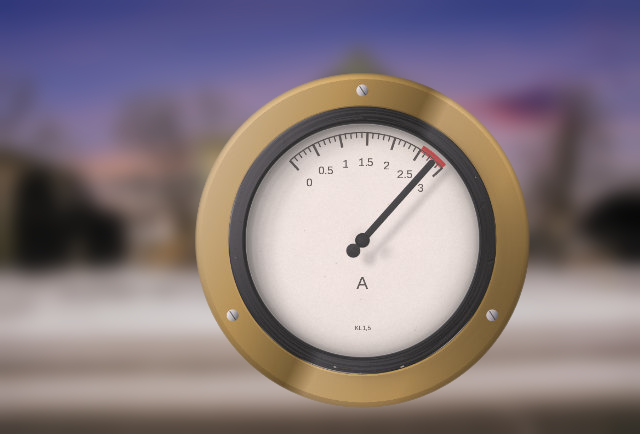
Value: 2.8
